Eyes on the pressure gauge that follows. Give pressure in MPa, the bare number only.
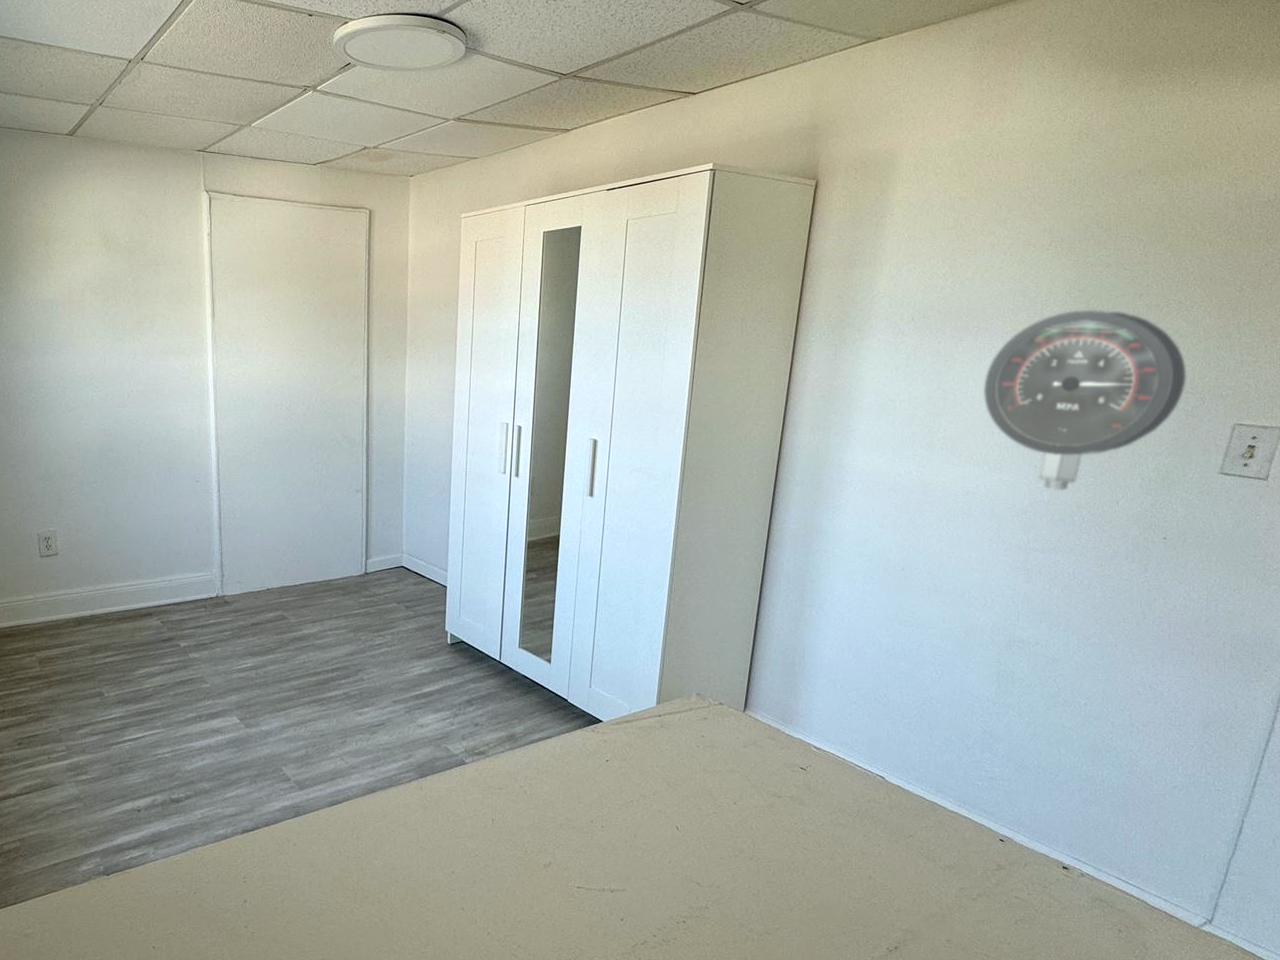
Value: 5.2
